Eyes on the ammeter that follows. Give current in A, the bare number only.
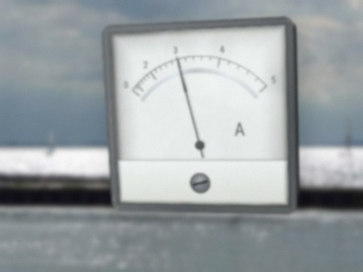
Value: 3
